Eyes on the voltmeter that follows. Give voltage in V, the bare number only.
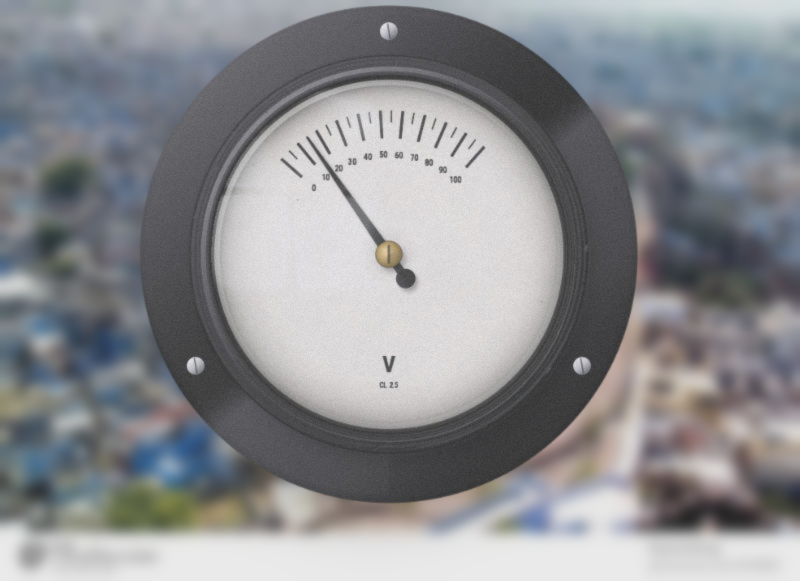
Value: 15
